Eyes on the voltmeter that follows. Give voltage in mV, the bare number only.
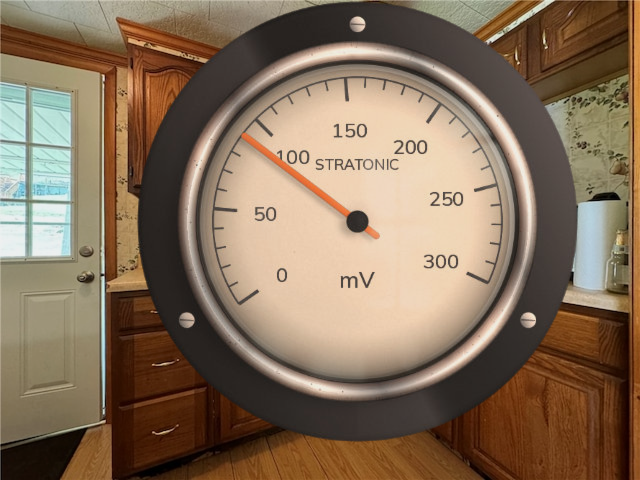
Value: 90
